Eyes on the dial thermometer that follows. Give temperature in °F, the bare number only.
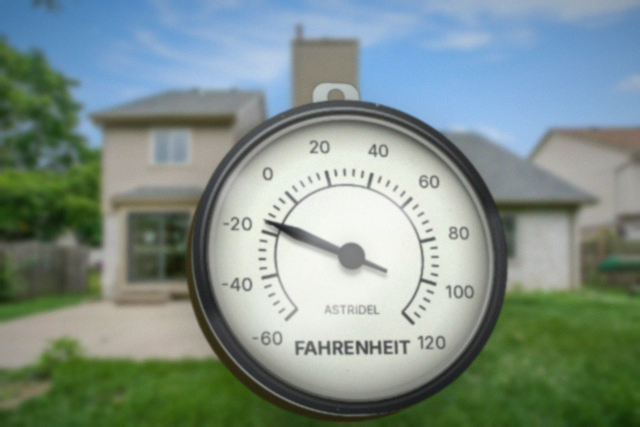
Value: -16
